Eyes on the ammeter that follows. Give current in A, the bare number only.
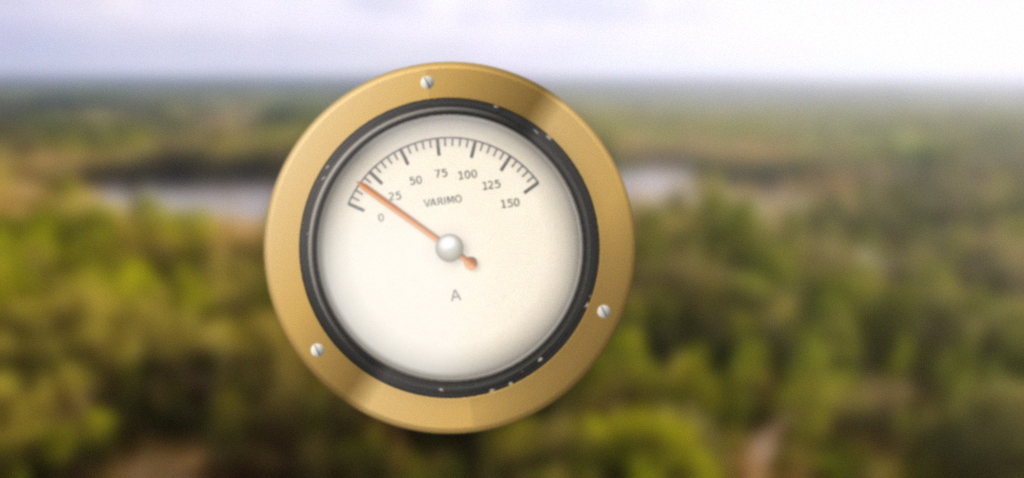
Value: 15
